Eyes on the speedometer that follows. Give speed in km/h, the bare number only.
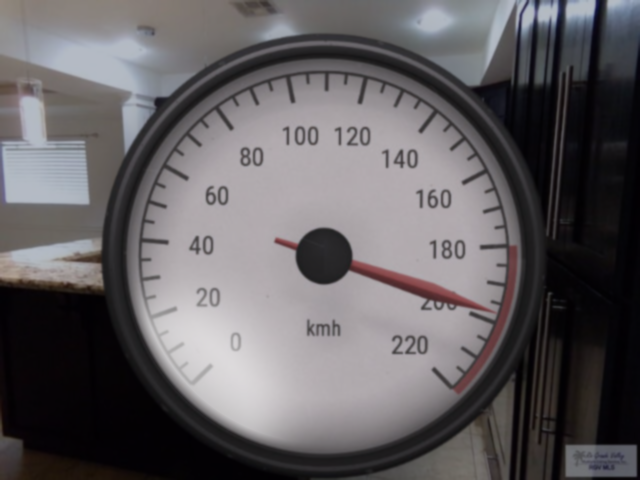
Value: 197.5
